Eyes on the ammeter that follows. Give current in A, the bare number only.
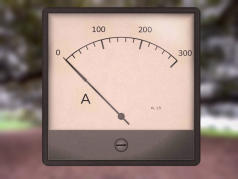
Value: 0
